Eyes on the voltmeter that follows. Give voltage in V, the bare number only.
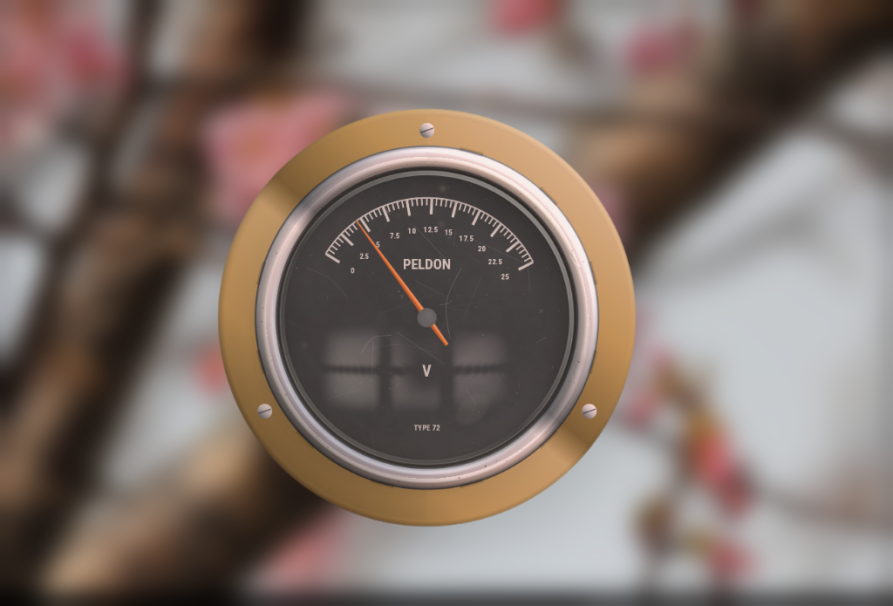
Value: 4.5
